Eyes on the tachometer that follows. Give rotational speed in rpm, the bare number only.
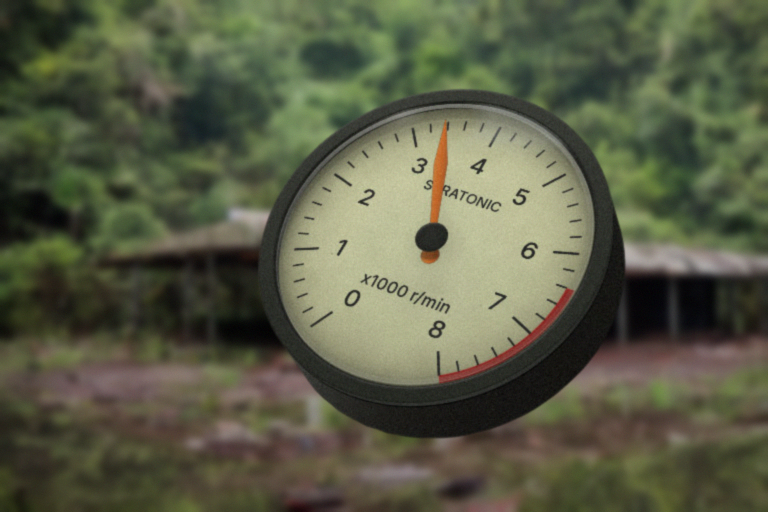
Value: 3400
